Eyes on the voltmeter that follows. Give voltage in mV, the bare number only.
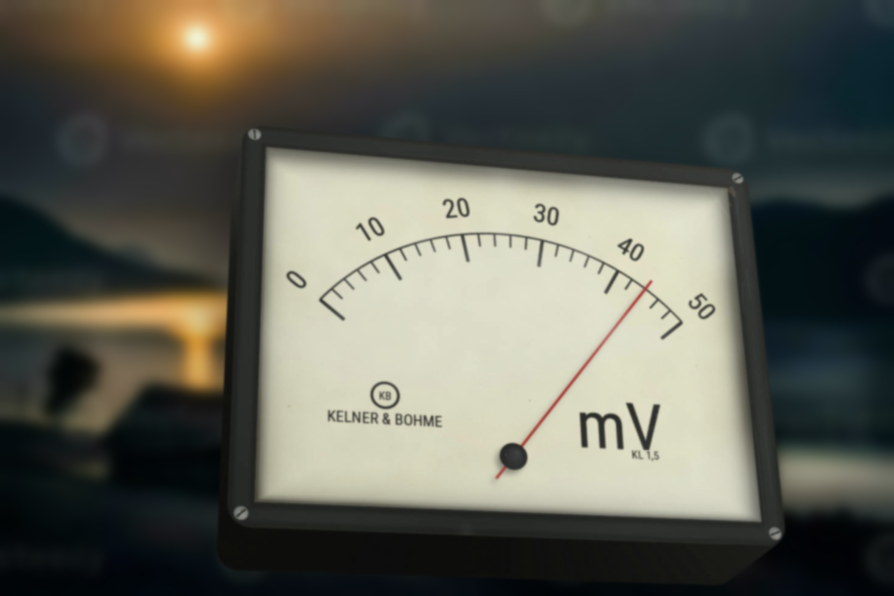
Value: 44
